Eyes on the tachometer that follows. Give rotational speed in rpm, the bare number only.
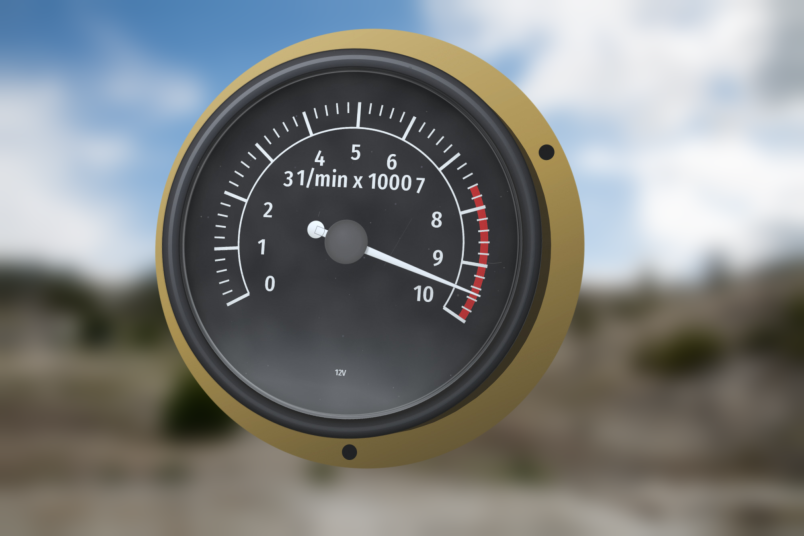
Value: 9500
